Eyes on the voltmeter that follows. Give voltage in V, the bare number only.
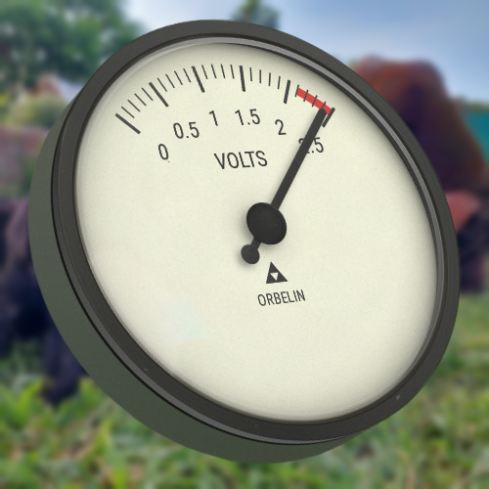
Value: 2.4
